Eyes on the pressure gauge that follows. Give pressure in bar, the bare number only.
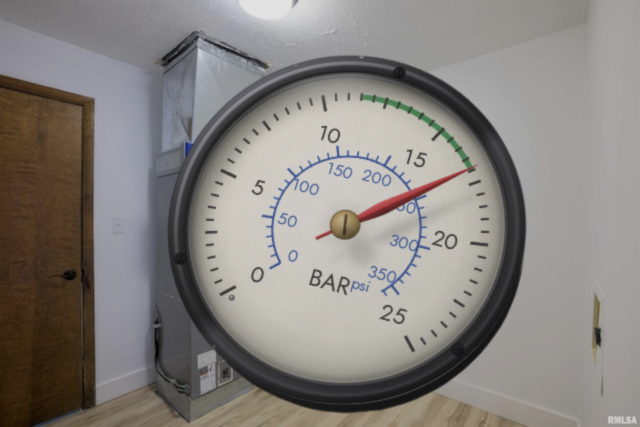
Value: 17
